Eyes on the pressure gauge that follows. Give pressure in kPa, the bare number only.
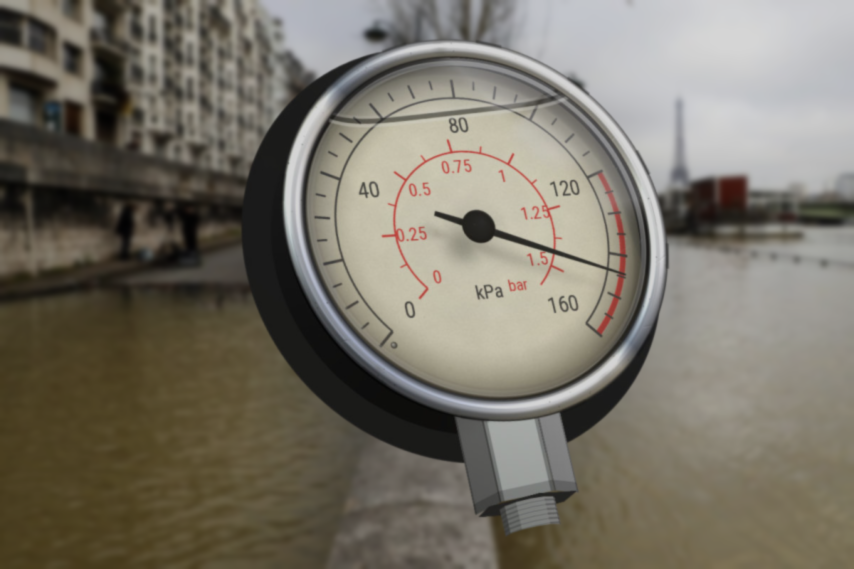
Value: 145
